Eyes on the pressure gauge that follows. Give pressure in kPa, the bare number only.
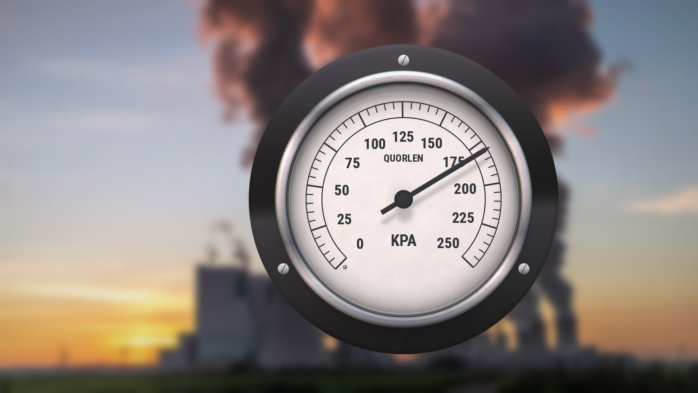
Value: 180
